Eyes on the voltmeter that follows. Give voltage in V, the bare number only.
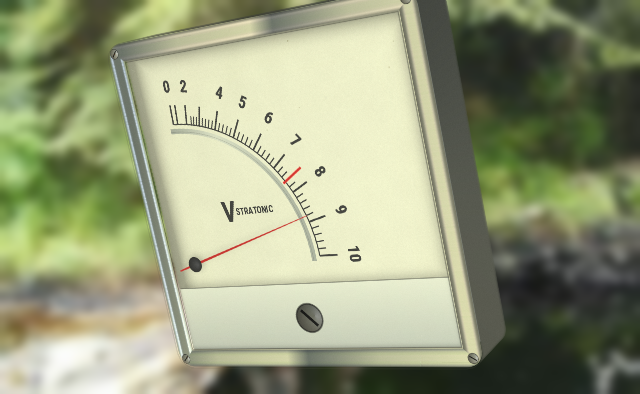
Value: 8.8
